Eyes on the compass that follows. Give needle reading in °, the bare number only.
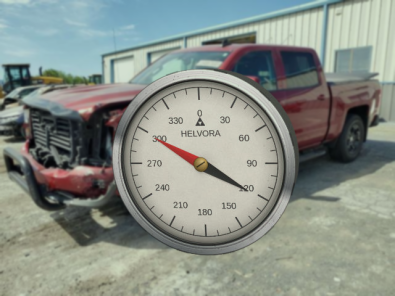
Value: 300
